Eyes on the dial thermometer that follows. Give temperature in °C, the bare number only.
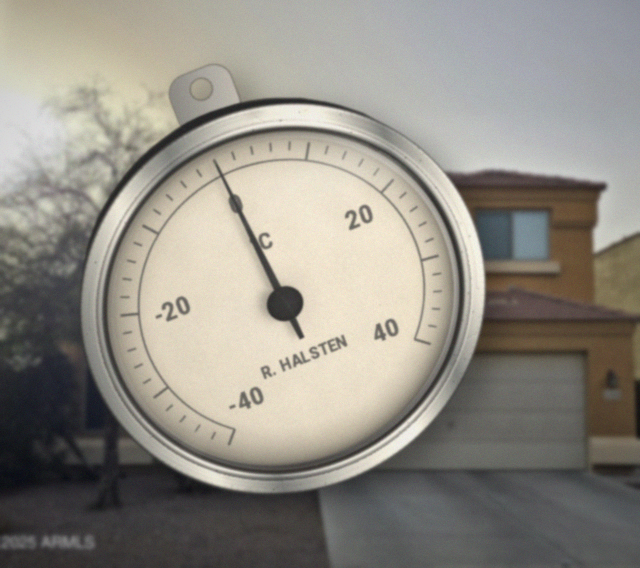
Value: 0
